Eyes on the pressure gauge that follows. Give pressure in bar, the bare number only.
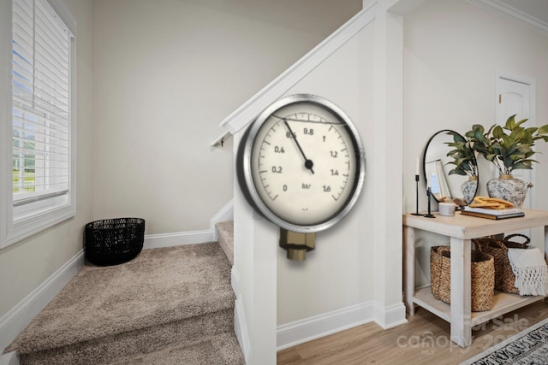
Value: 0.6
